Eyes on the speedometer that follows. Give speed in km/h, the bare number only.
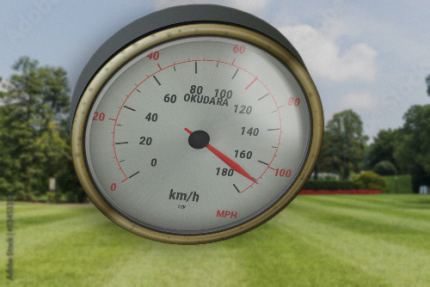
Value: 170
